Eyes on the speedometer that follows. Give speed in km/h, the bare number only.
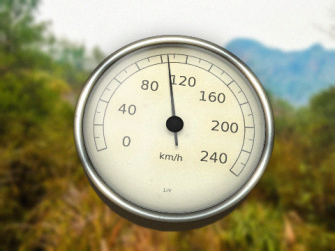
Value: 105
